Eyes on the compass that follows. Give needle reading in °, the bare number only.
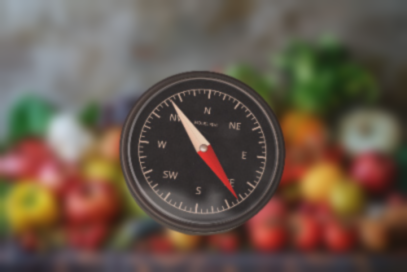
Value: 140
